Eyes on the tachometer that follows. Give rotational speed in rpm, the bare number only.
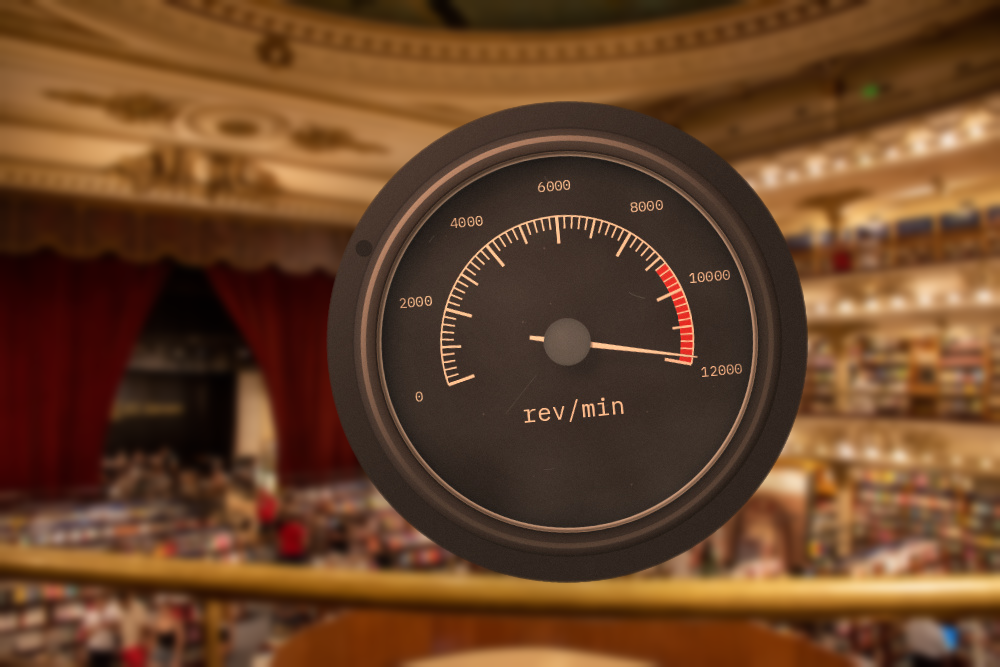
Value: 11800
